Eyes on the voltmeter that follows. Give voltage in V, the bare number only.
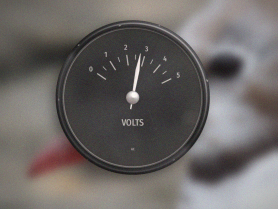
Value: 2.75
